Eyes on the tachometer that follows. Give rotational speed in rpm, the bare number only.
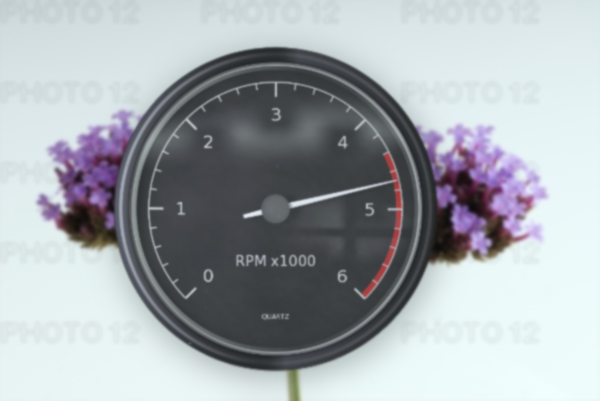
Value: 4700
